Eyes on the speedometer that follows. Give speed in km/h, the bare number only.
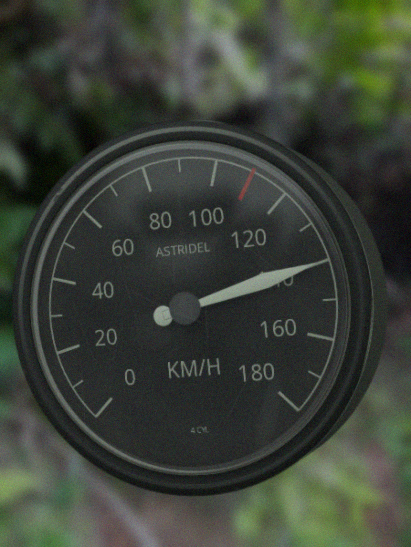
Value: 140
